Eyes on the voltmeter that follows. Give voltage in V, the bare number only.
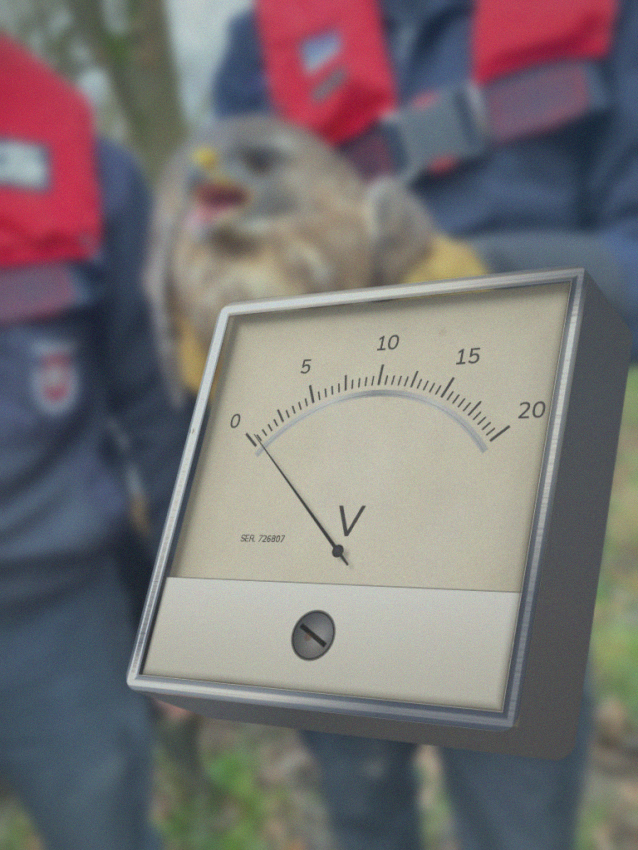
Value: 0.5
